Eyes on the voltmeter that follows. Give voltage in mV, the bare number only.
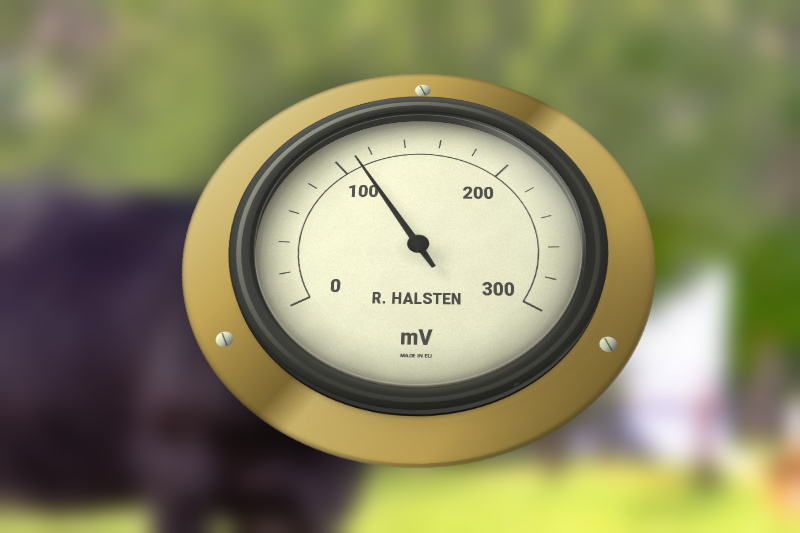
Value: 110
